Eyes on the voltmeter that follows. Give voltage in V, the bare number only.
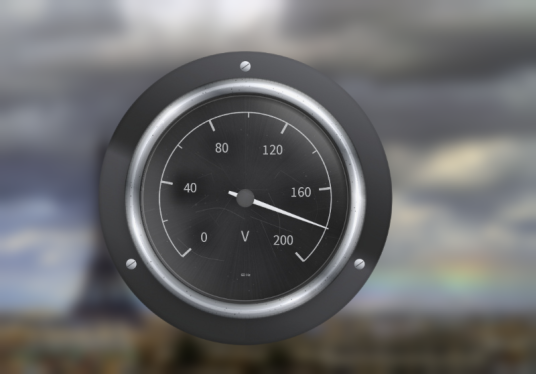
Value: 180
